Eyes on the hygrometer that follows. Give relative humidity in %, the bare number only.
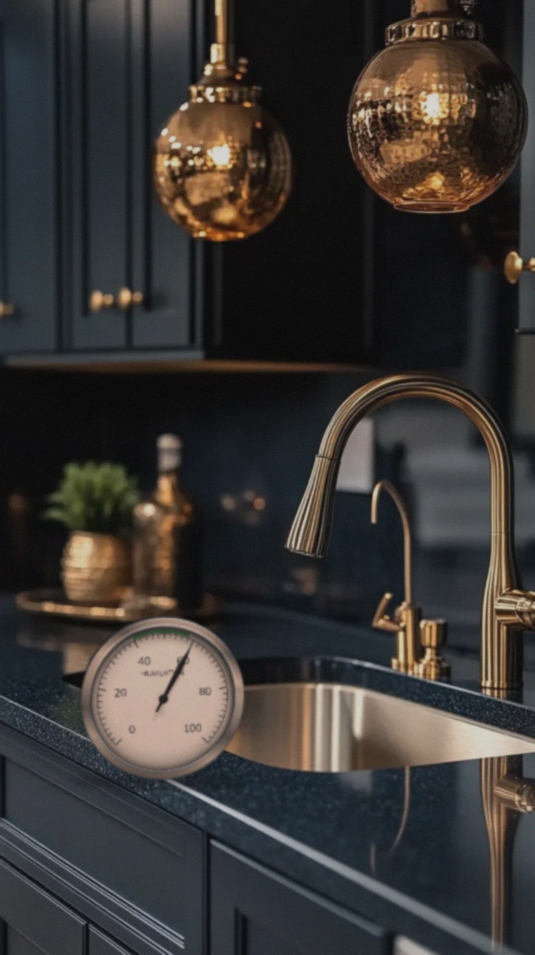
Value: 60
